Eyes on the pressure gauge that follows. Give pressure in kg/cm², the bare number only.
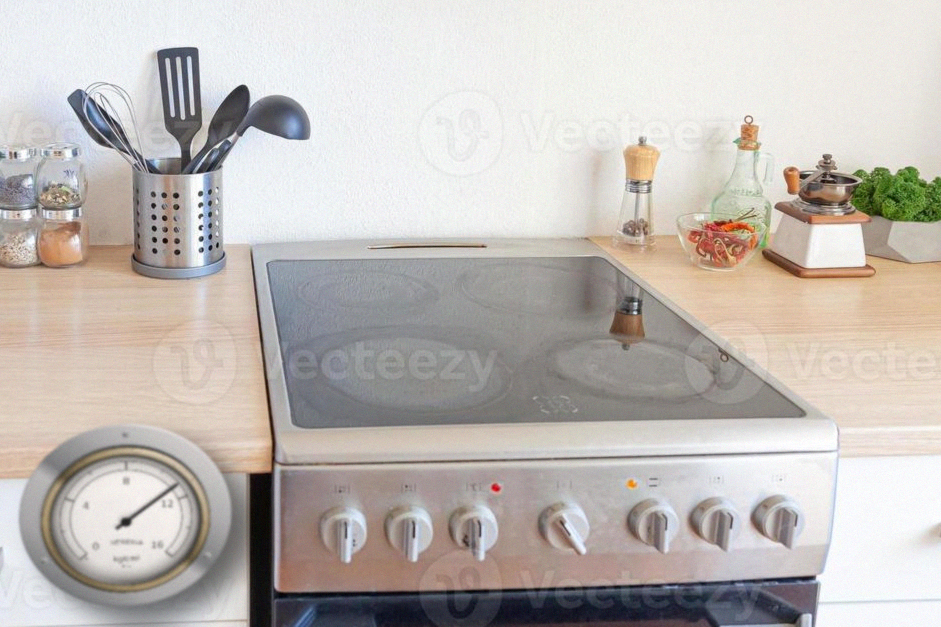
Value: 11
